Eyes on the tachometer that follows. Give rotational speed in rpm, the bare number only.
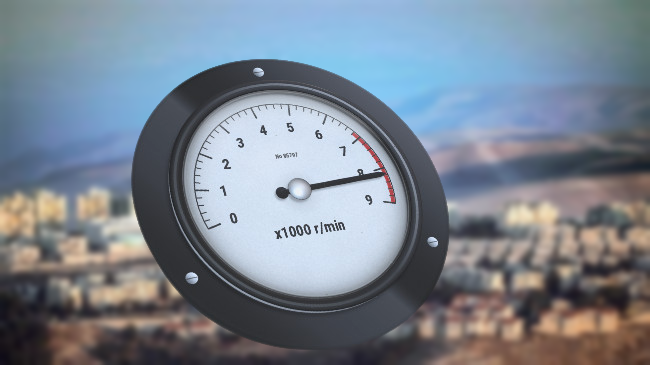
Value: 8200
